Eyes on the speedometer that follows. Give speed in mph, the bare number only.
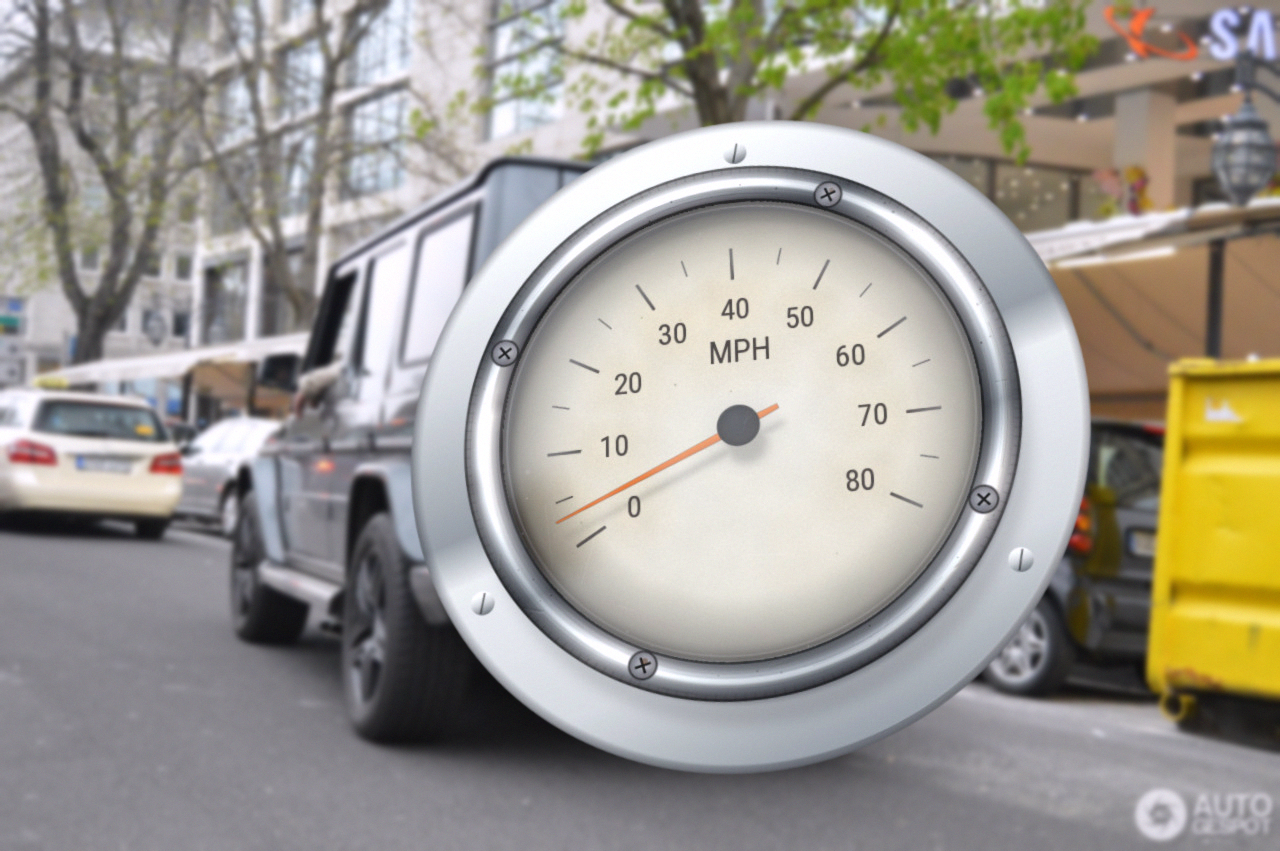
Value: 2.5
